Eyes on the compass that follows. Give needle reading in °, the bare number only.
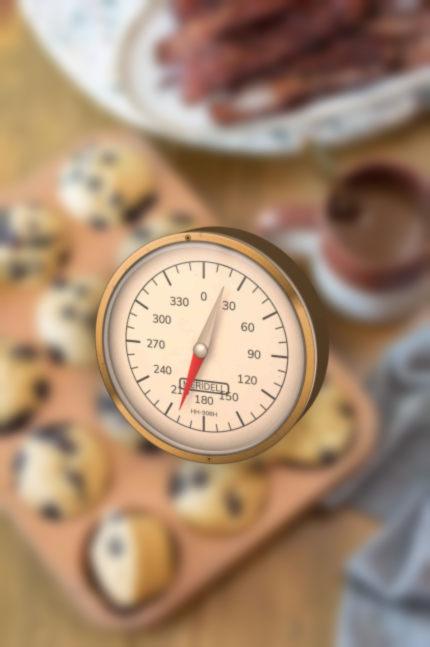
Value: 200
